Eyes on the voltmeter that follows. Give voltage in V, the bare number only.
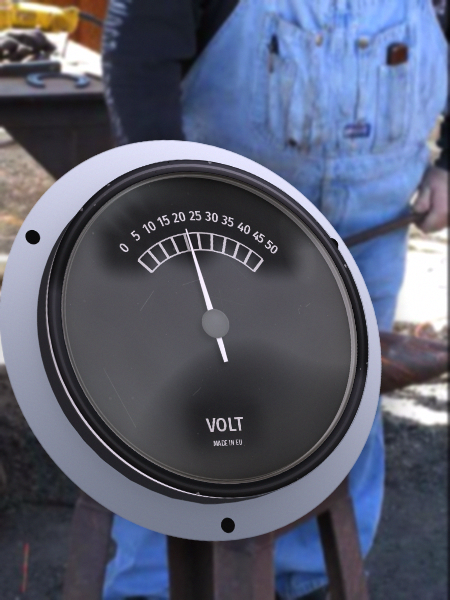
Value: 20
